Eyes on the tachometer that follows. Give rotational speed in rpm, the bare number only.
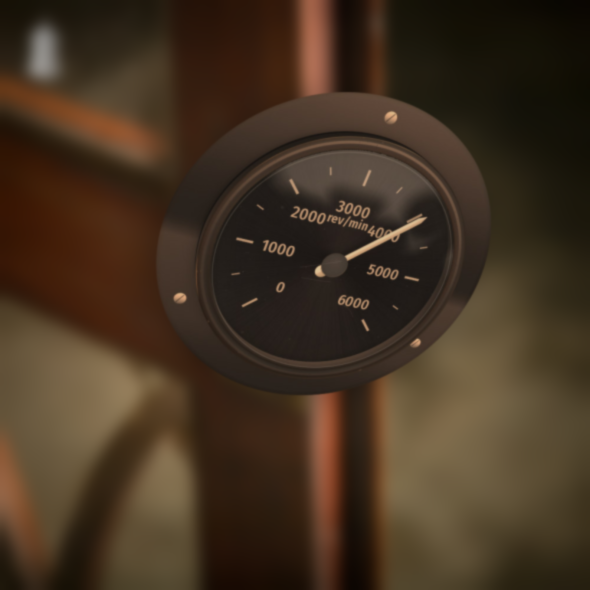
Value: 4000
